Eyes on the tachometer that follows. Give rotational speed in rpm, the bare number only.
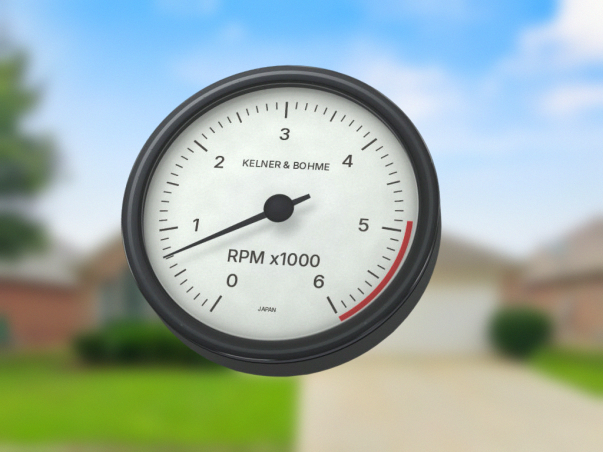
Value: 700
